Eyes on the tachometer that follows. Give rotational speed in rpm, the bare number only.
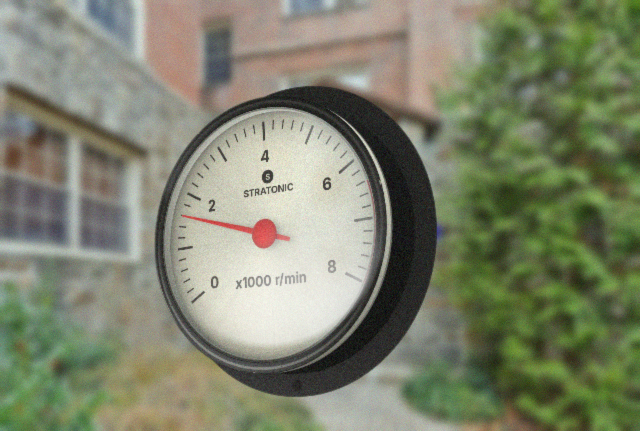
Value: 1600
